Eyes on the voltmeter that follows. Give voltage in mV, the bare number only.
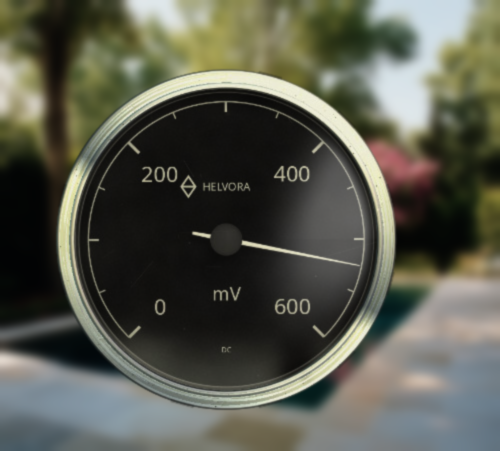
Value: 525
